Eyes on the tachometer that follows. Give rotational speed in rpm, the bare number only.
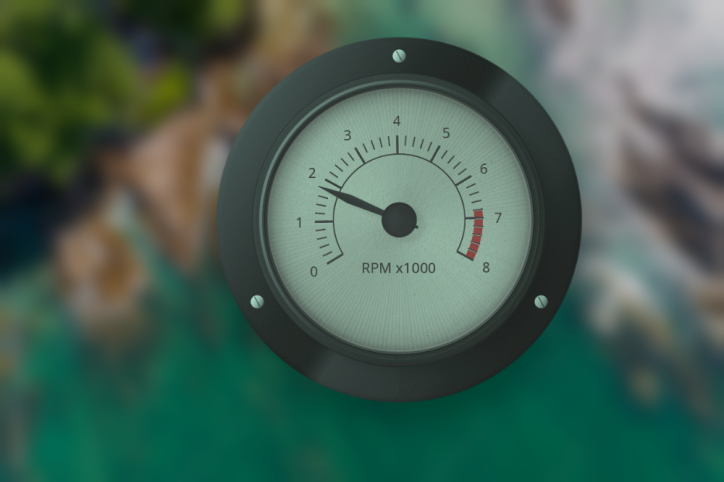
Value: 1800
